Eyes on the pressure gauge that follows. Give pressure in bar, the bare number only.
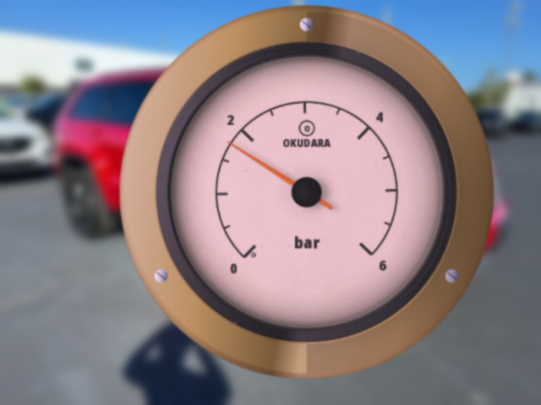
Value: 1.75
